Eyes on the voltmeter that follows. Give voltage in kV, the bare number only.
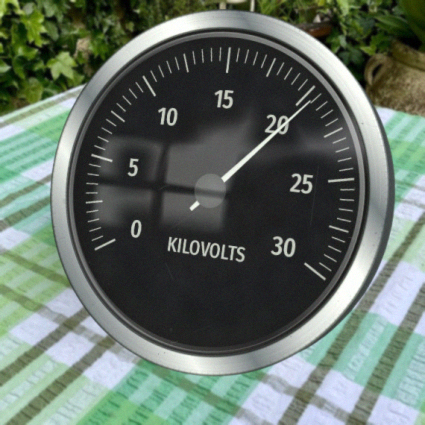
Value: 20.5
